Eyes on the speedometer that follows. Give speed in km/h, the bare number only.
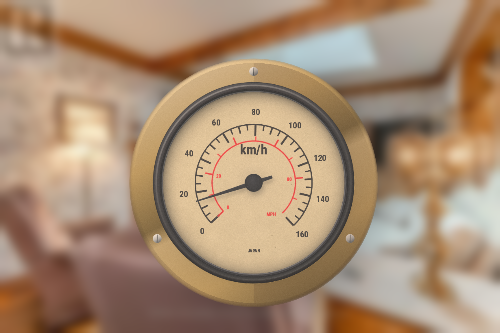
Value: 15
